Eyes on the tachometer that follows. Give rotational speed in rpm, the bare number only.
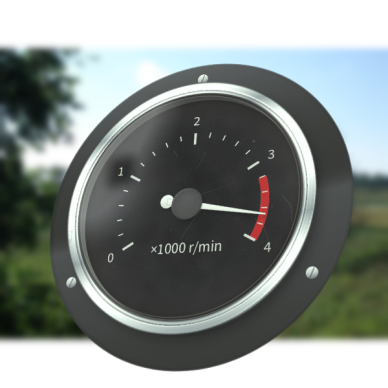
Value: 3700
